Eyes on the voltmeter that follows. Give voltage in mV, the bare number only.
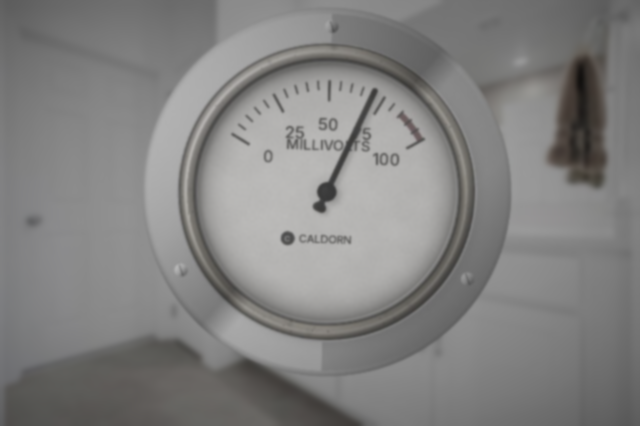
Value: 70
